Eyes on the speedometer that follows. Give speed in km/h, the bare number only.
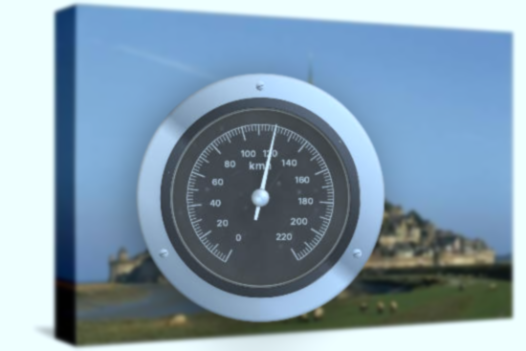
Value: 120
